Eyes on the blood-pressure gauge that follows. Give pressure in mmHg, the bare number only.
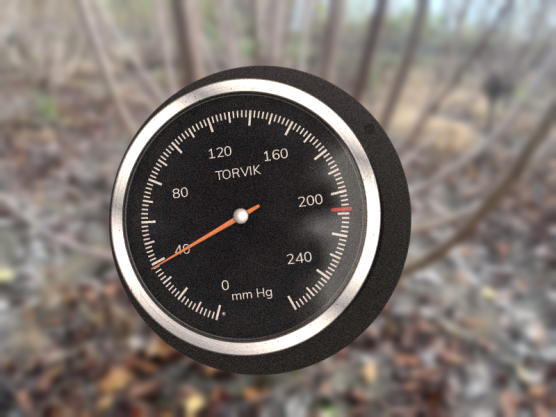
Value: 38
